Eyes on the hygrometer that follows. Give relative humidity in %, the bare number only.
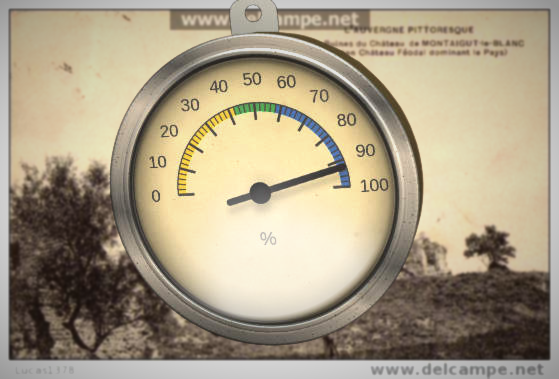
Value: 92
